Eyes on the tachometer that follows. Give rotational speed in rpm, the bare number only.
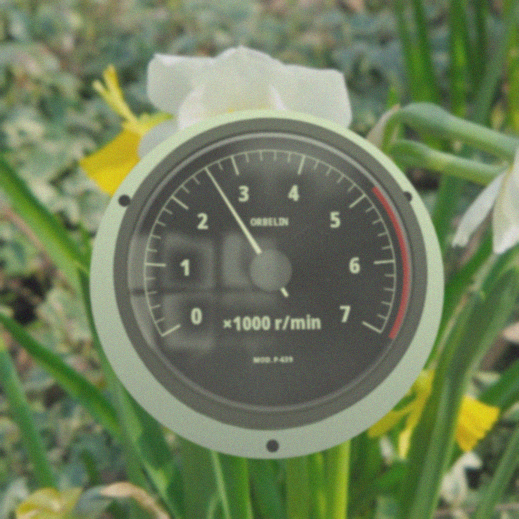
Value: 2600
